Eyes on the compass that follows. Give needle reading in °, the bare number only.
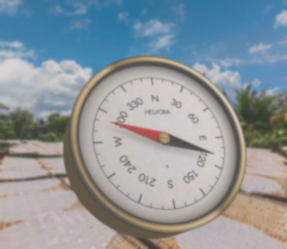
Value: 290
